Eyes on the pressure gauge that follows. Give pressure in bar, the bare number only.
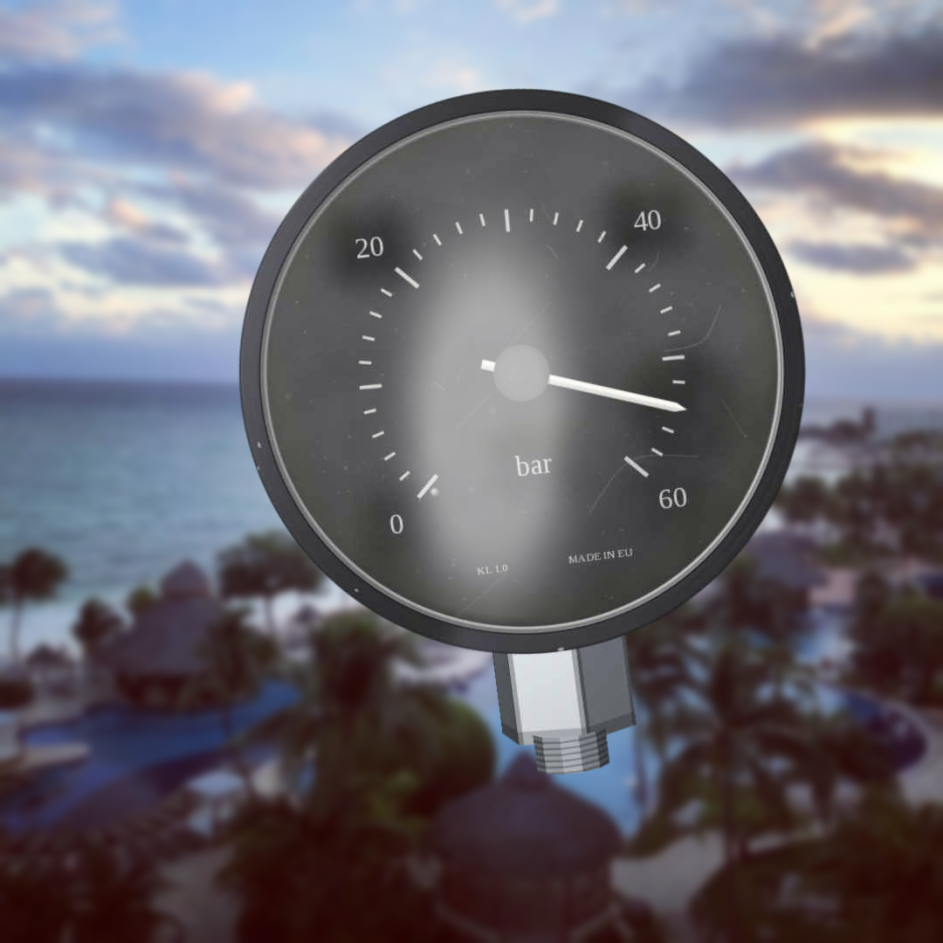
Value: 54
